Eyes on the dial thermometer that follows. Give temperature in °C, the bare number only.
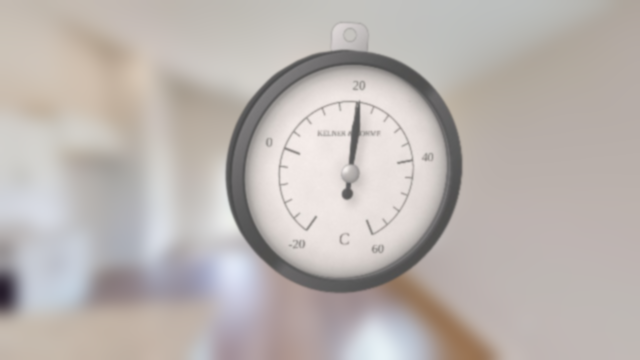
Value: 20
